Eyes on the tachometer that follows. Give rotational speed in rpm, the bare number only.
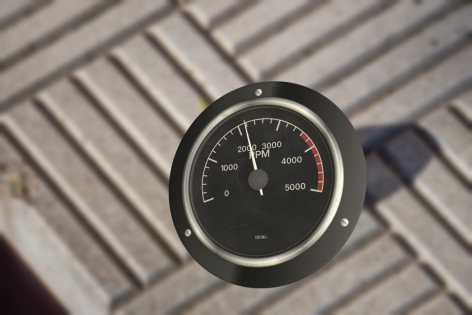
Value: 2200
